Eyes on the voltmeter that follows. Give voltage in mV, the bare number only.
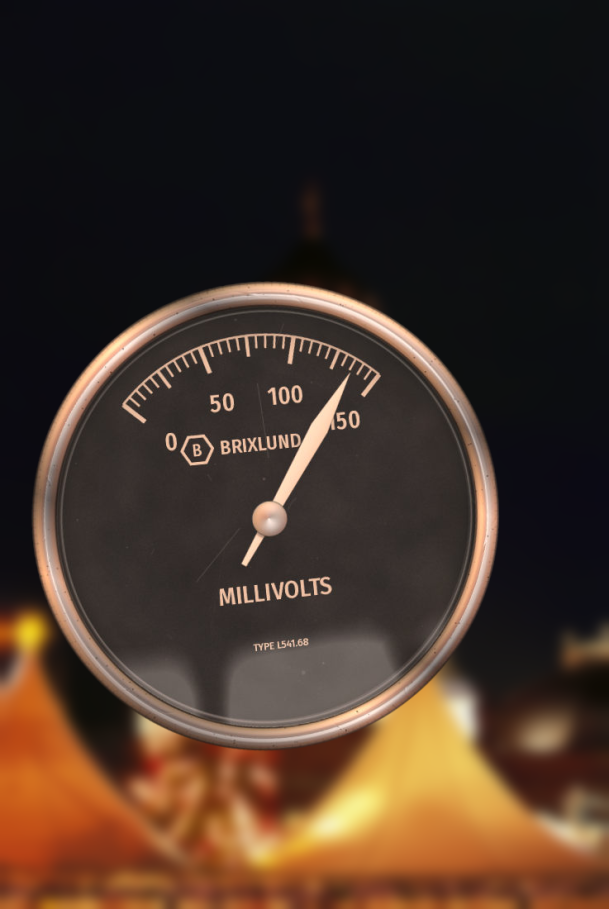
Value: 135
